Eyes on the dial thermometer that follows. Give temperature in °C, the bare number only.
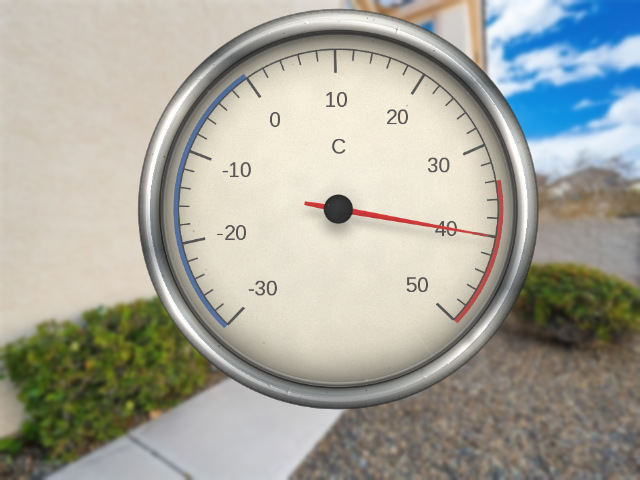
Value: 40
